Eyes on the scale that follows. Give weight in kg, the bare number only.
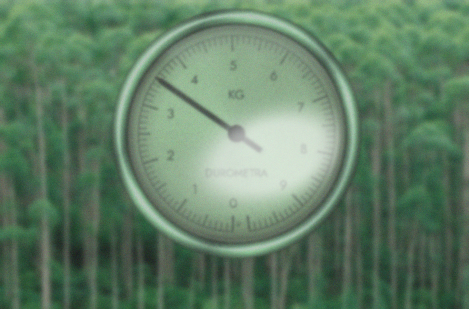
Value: 3.5
